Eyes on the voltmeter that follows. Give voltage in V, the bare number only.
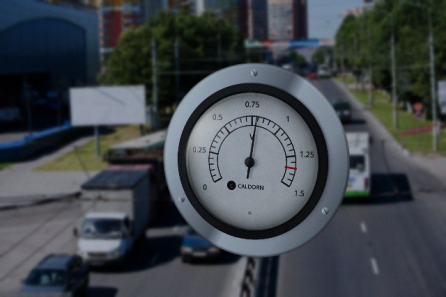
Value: 0.8
